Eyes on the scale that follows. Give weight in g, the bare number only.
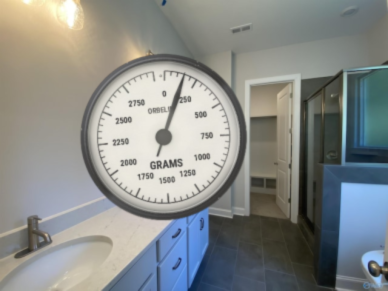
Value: 150
